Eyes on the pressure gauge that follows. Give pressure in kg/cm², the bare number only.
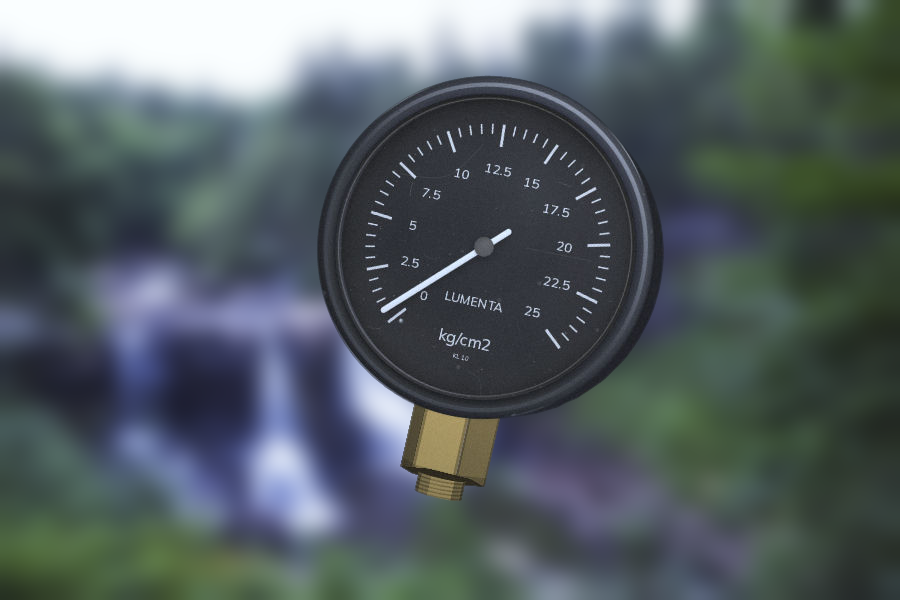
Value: 0.5
